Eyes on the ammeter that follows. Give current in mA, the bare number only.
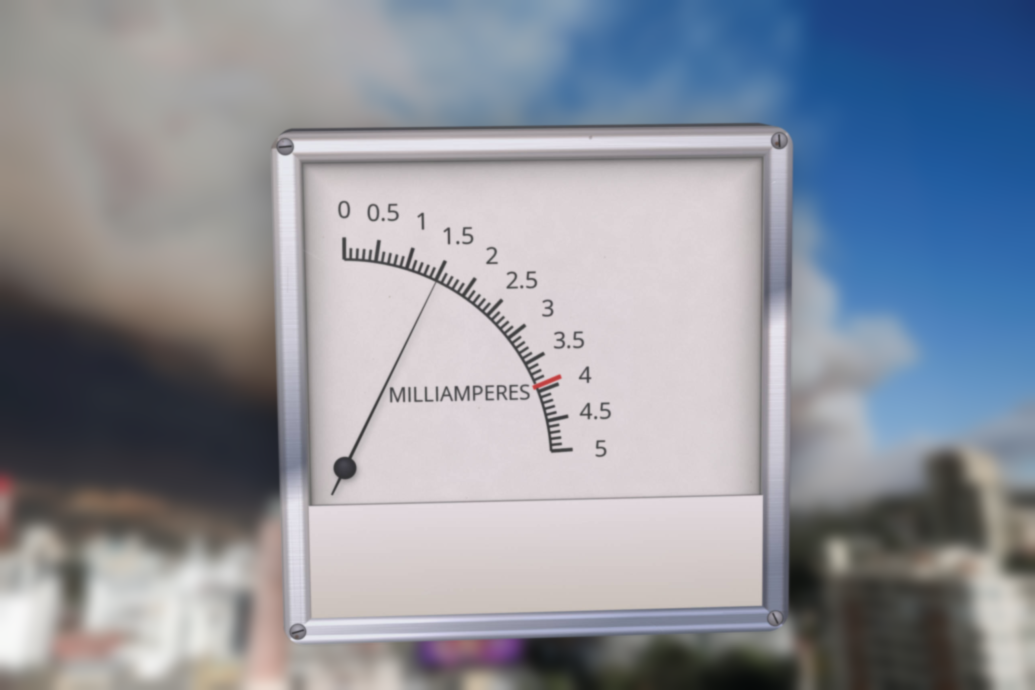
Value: 1.5
